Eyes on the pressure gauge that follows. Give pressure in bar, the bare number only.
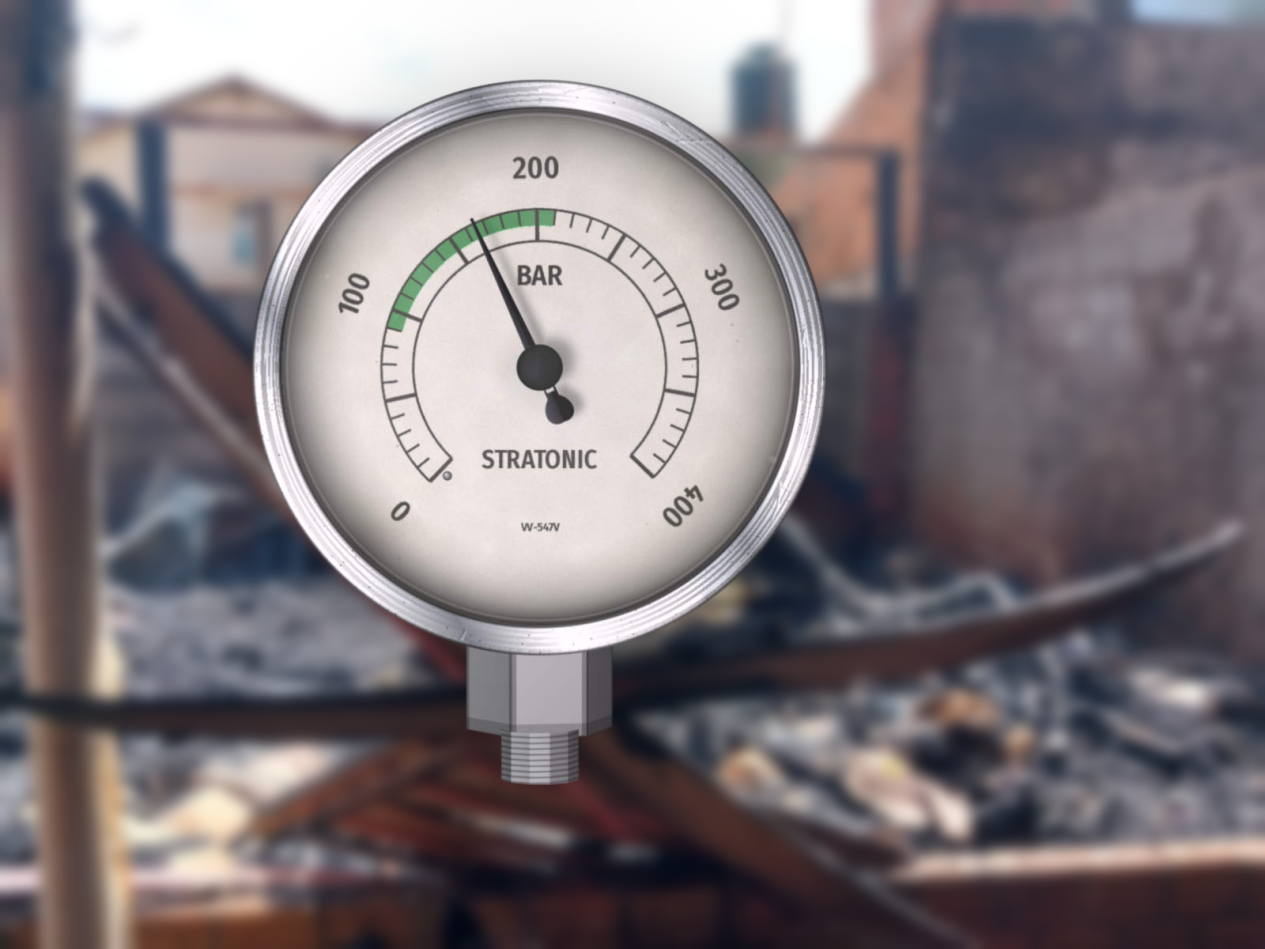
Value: 165
